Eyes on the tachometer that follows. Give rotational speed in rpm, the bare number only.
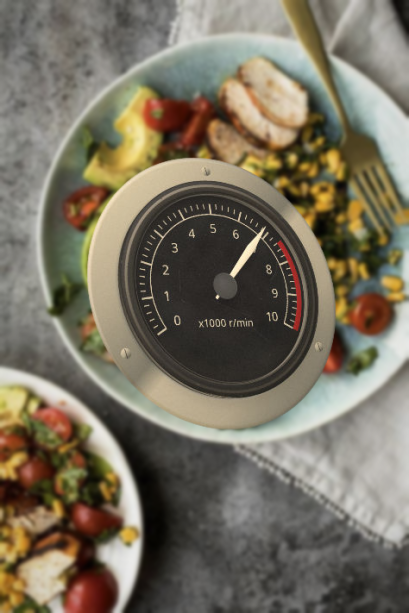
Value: 6800
